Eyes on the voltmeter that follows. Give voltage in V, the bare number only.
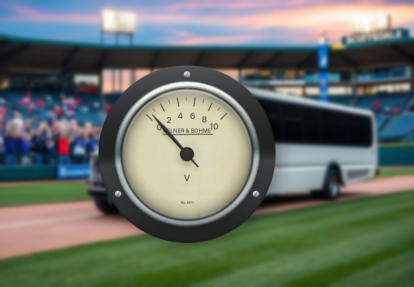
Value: 0.5
